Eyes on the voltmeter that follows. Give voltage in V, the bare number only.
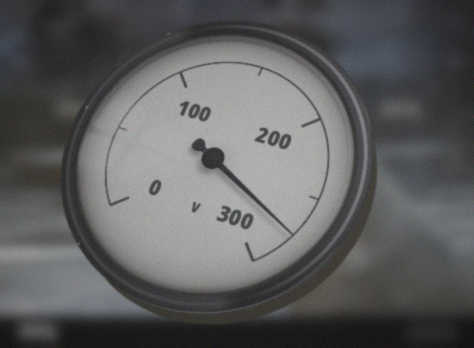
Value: 275
